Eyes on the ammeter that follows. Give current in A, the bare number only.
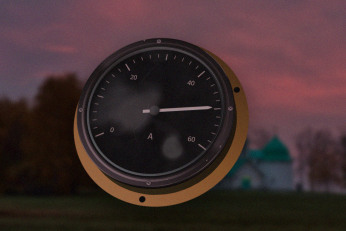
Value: 50
